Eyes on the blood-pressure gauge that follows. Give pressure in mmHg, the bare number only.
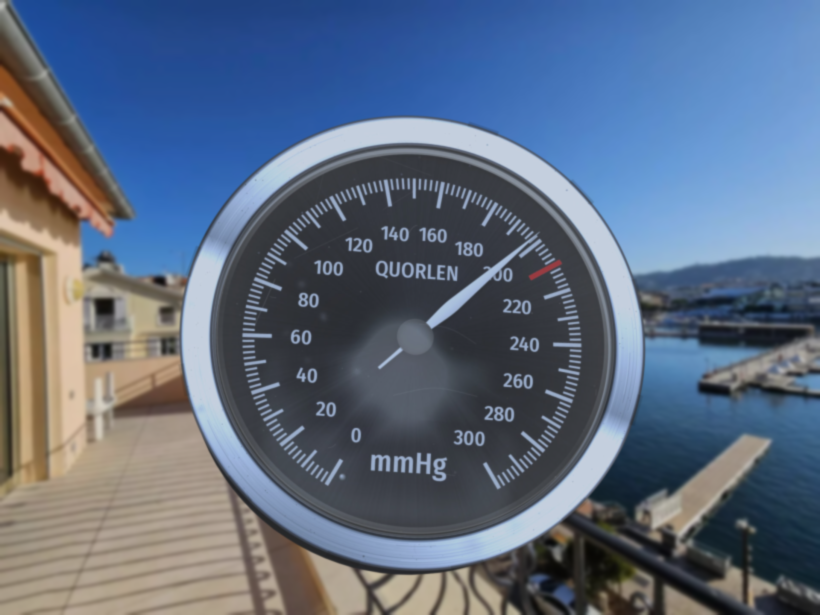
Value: 198
